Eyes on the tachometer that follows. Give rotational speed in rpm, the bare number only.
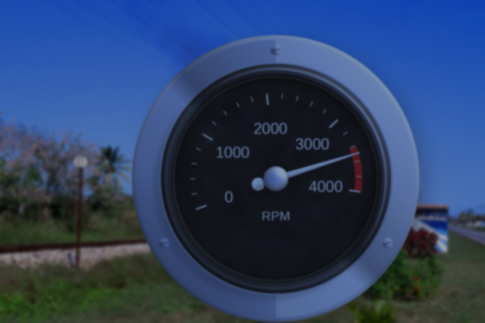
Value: 3500
